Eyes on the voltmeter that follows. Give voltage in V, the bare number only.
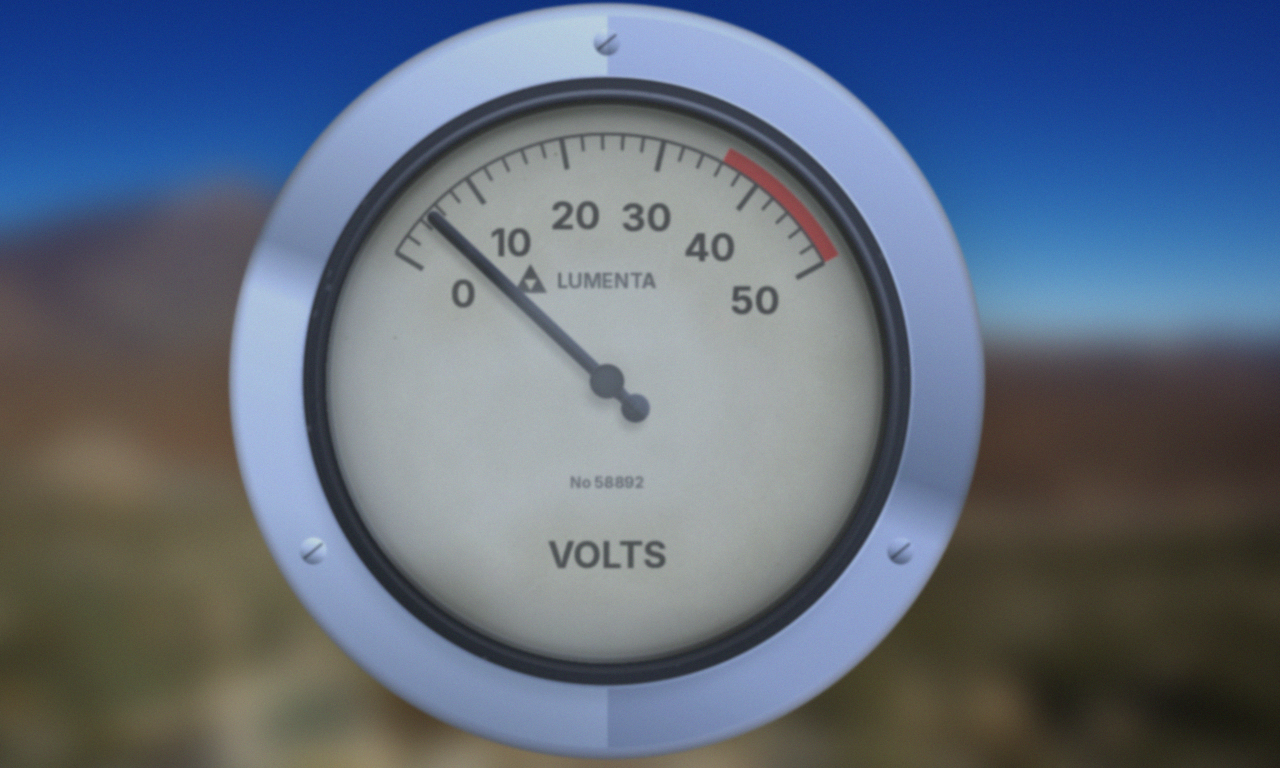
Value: 5
